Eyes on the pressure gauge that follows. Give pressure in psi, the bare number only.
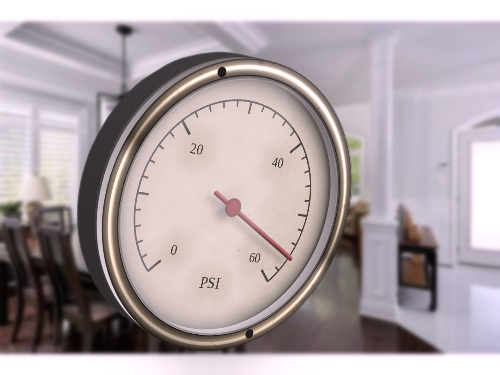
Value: 56
